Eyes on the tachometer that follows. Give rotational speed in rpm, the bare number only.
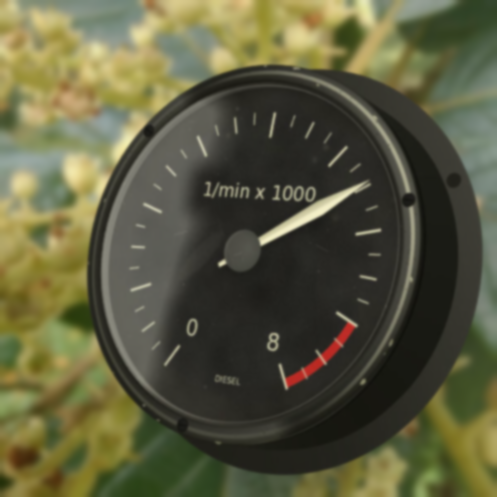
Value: 5500
